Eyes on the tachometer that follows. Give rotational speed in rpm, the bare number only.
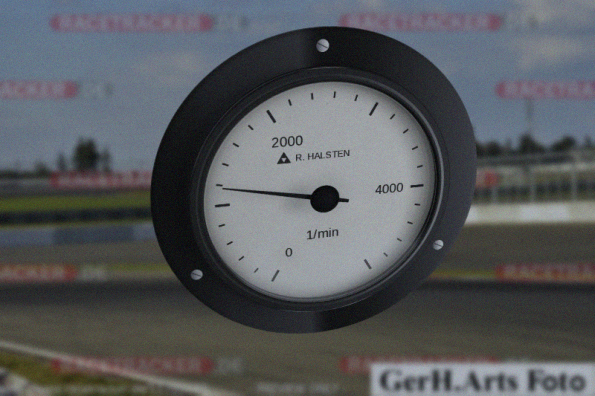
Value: 1200
